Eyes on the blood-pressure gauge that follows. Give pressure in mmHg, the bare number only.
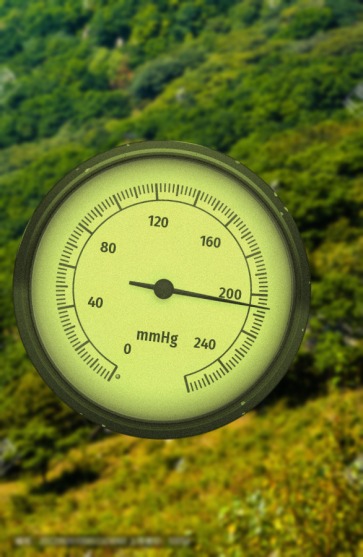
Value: 206
